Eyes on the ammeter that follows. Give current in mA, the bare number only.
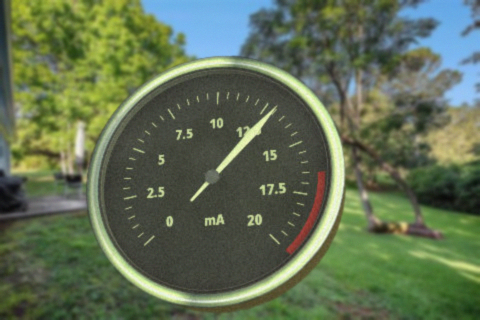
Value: 13
